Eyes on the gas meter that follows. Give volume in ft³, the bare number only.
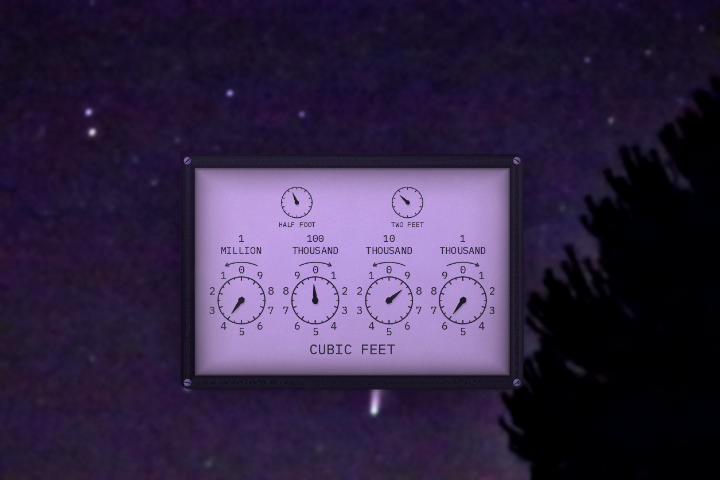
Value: 398600
